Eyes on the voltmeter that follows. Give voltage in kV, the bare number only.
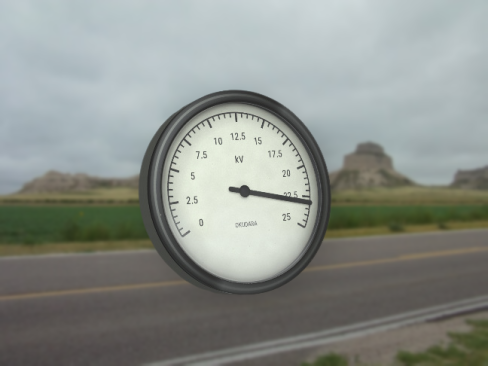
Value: 23
